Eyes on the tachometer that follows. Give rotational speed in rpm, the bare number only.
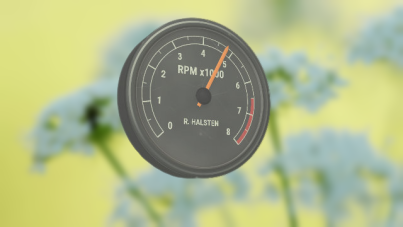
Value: 4750
